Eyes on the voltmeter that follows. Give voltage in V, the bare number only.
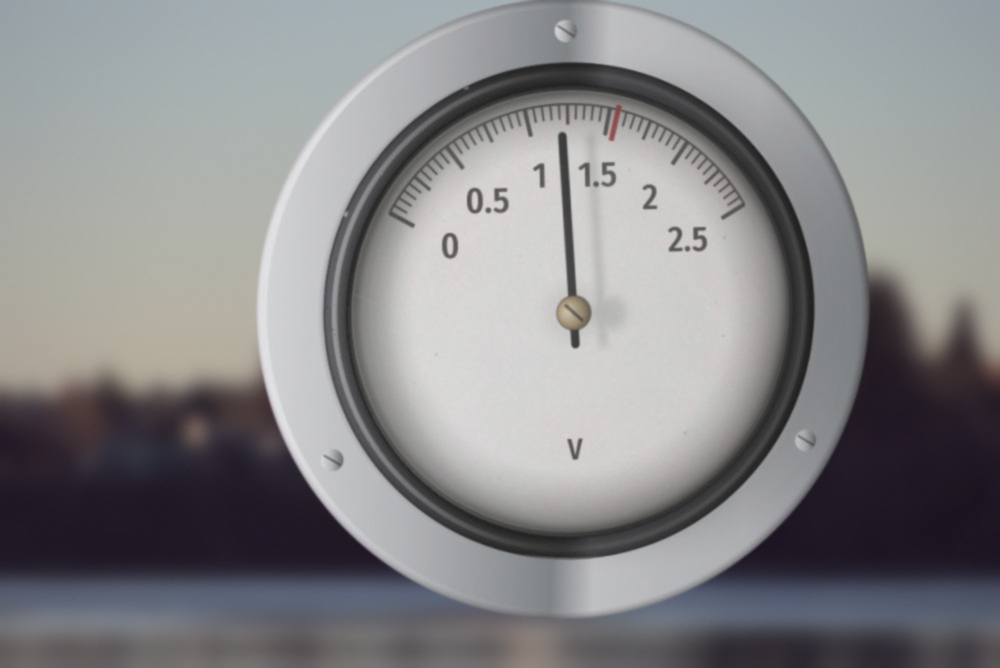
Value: 1.2
